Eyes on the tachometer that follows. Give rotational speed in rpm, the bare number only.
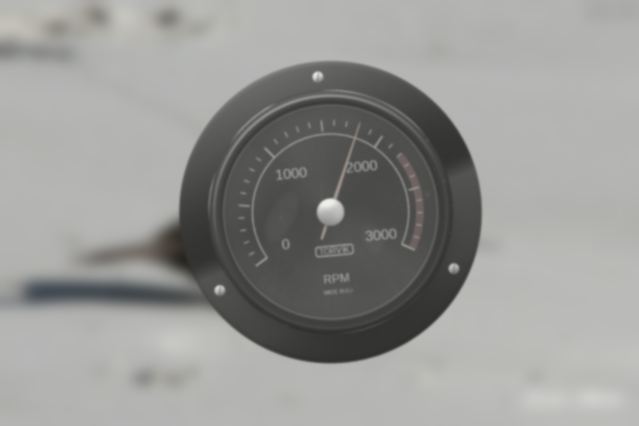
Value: 1800
